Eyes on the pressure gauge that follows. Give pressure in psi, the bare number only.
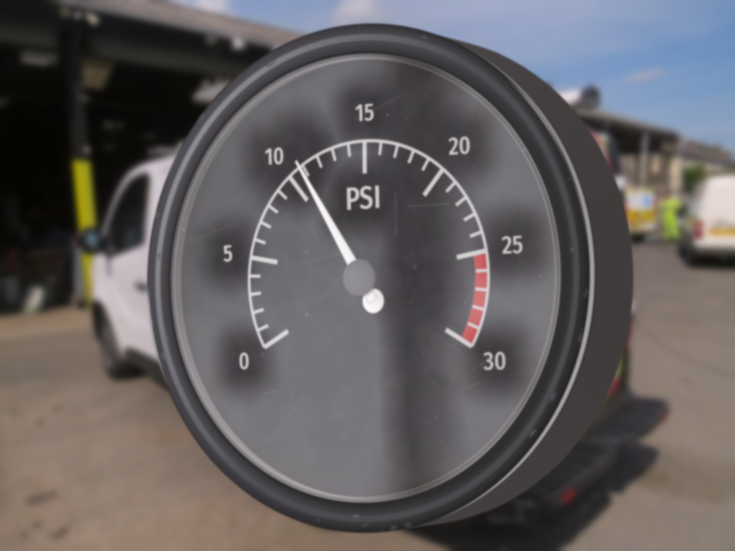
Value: 11
